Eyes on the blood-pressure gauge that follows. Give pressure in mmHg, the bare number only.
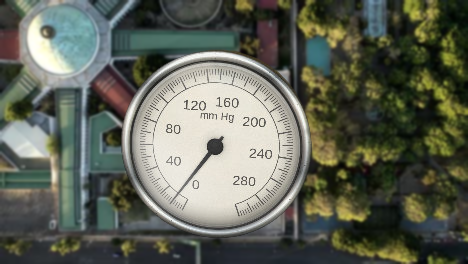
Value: 10
